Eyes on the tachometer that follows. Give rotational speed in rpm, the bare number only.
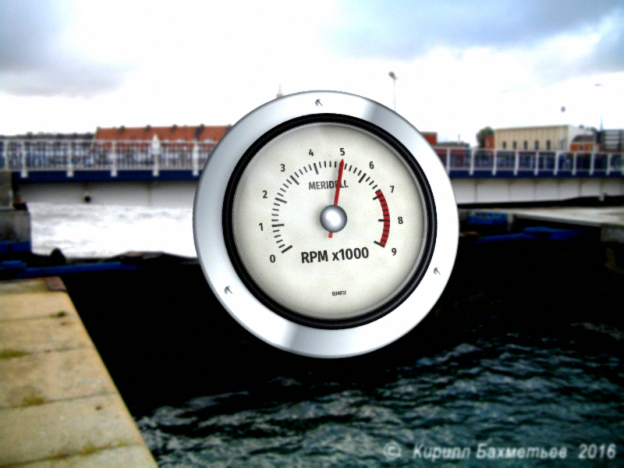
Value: 5000
